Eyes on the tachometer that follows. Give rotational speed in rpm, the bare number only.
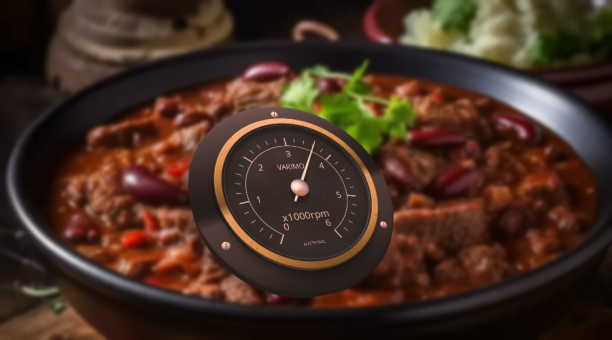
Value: 3600
